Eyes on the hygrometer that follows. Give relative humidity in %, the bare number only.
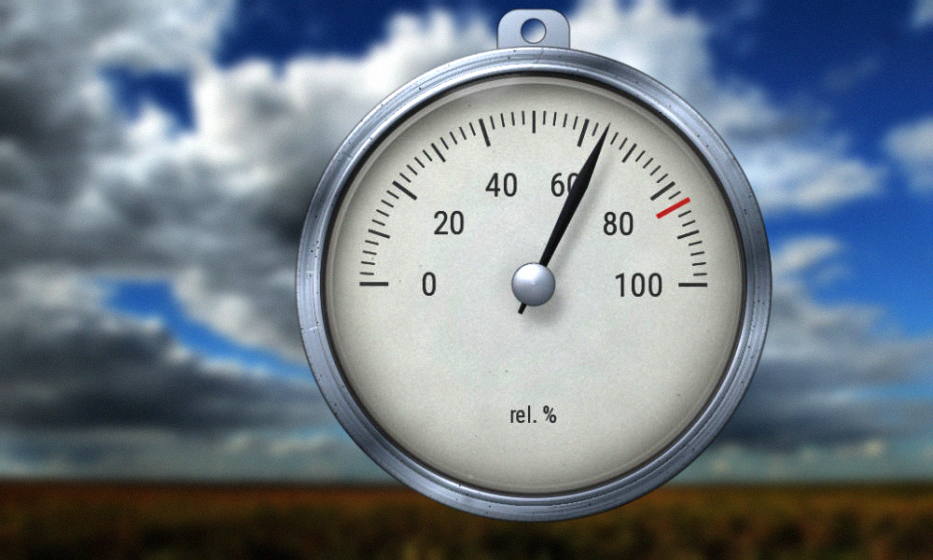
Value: 64
